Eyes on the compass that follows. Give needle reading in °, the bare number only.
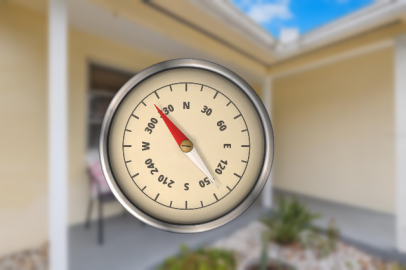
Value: 322.5
